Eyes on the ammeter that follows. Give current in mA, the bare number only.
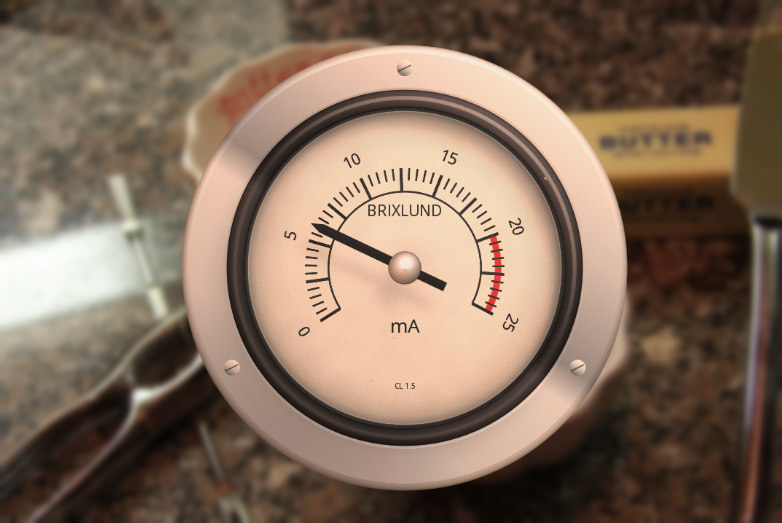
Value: 6
